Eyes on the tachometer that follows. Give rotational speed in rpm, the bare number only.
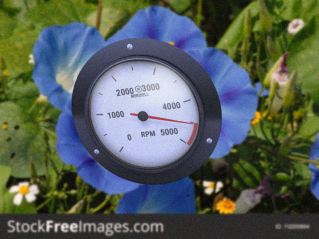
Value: 4500
